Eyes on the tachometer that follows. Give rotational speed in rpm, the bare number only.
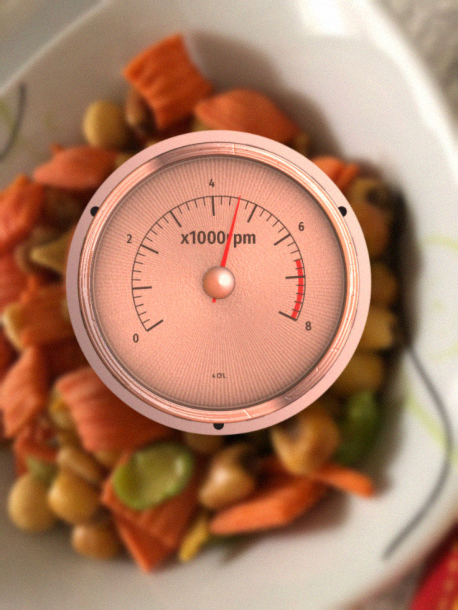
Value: 4600
